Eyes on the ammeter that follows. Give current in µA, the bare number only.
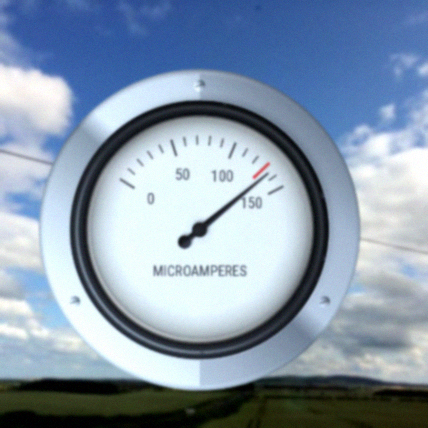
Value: 135
